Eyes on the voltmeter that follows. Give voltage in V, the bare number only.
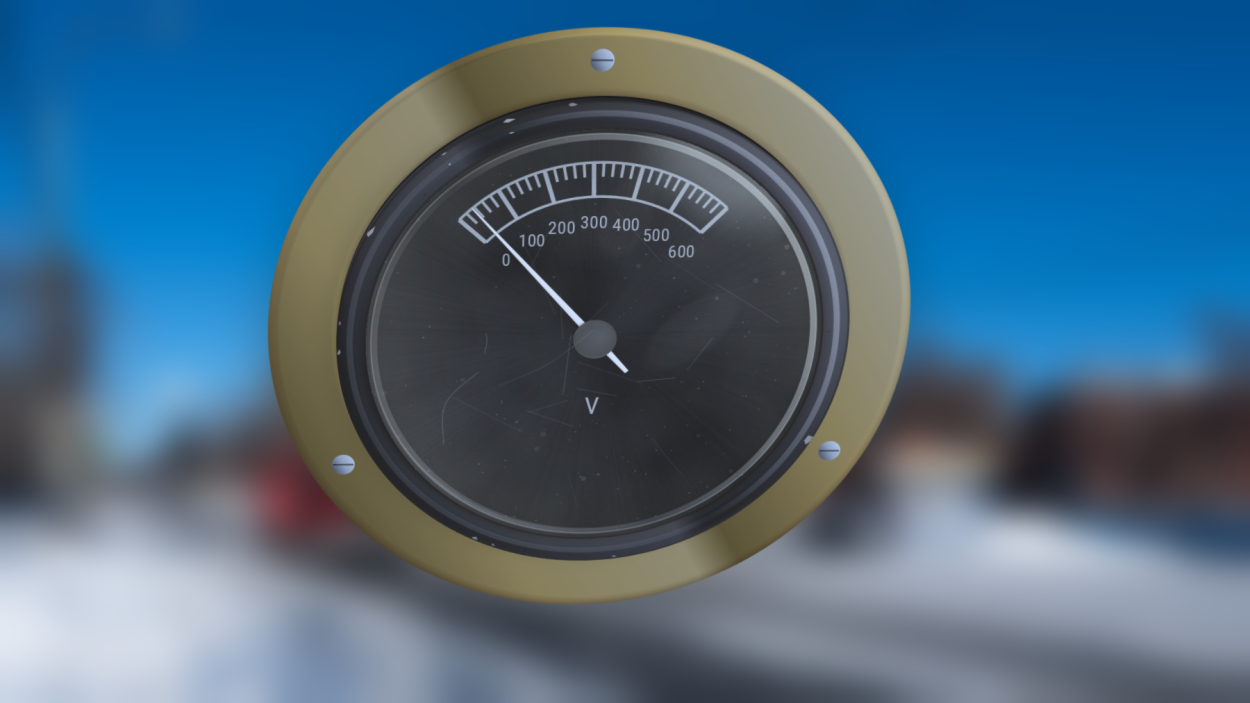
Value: 40
